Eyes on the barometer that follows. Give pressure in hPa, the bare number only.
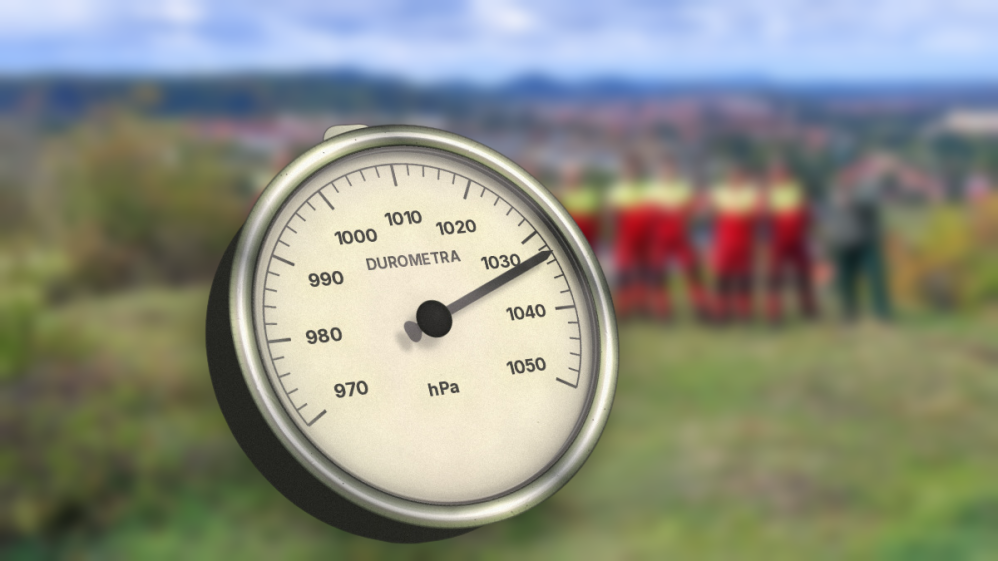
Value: 1033
